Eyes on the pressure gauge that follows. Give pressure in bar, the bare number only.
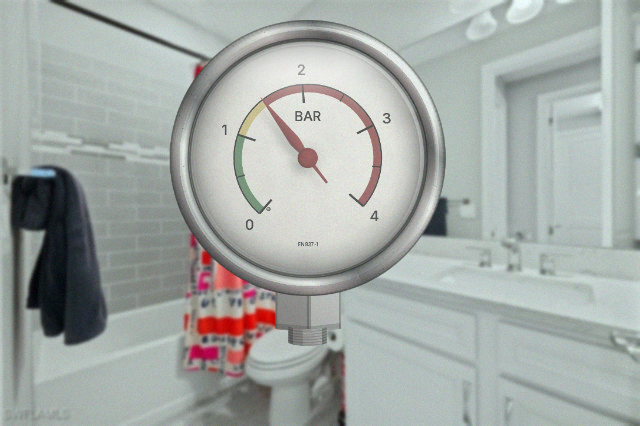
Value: 1.5
